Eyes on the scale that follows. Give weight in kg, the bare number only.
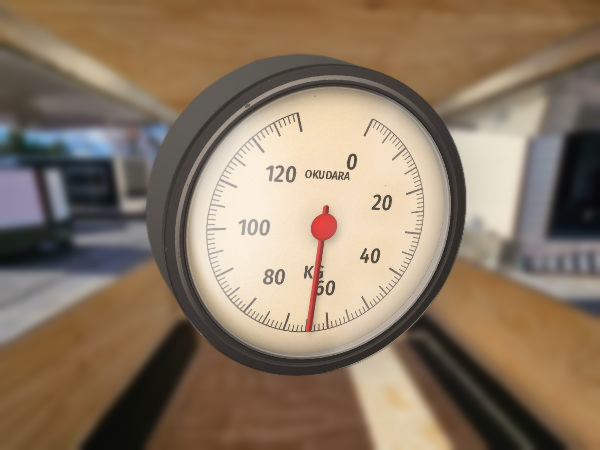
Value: 65
